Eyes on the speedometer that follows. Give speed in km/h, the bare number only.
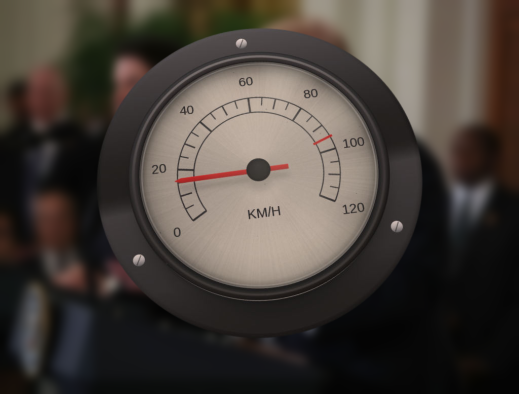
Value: 15
